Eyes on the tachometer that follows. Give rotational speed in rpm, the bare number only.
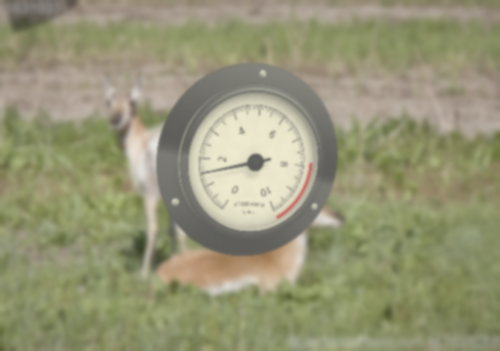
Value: 1500
